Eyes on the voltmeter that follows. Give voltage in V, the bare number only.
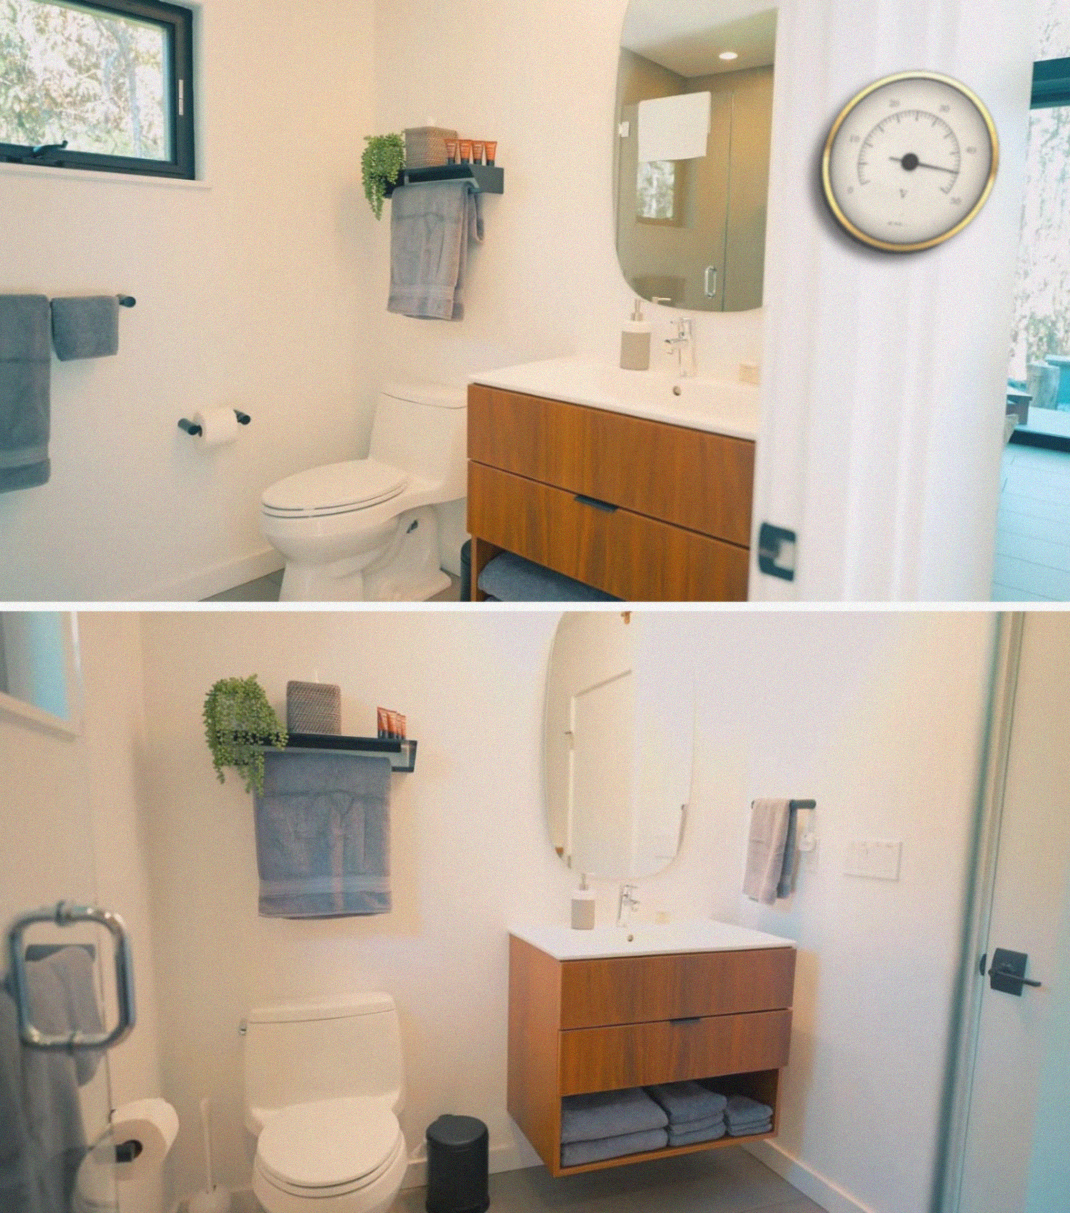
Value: 45
